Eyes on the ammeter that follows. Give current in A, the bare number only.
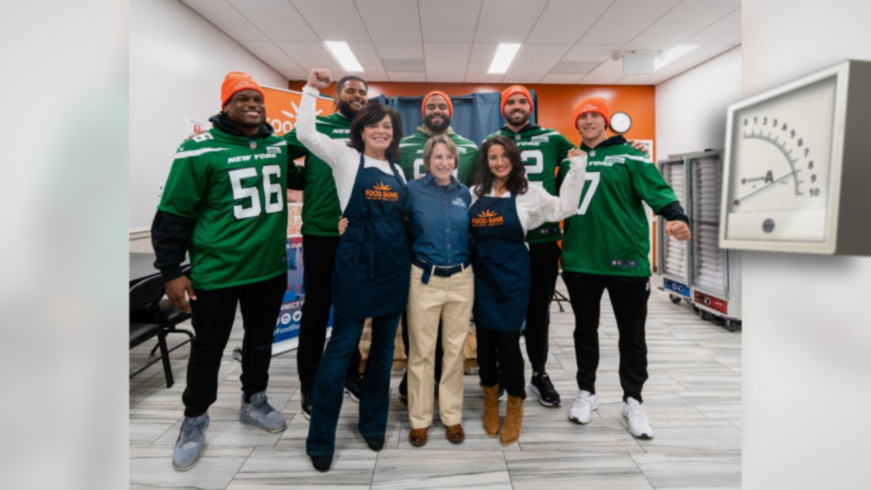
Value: 8
